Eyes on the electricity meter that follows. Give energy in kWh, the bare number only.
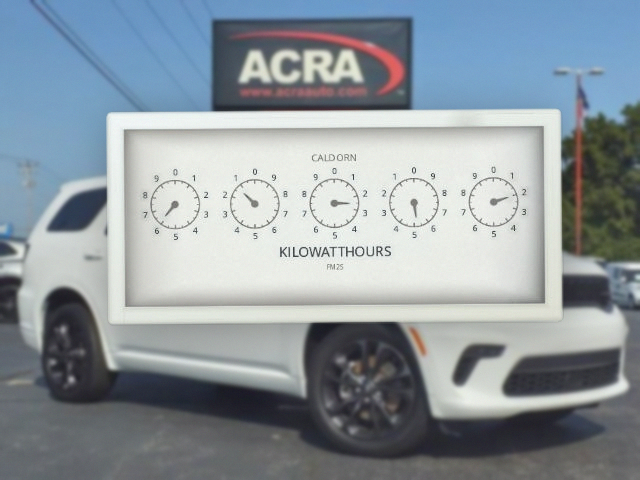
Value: 61252
